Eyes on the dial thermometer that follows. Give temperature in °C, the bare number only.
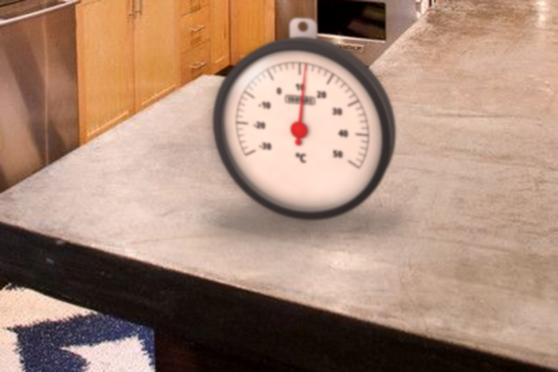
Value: 12
